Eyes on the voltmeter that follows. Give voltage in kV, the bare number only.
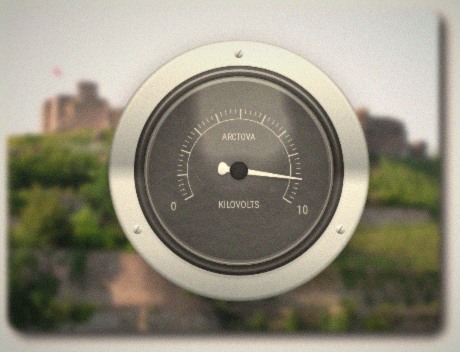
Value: 9
